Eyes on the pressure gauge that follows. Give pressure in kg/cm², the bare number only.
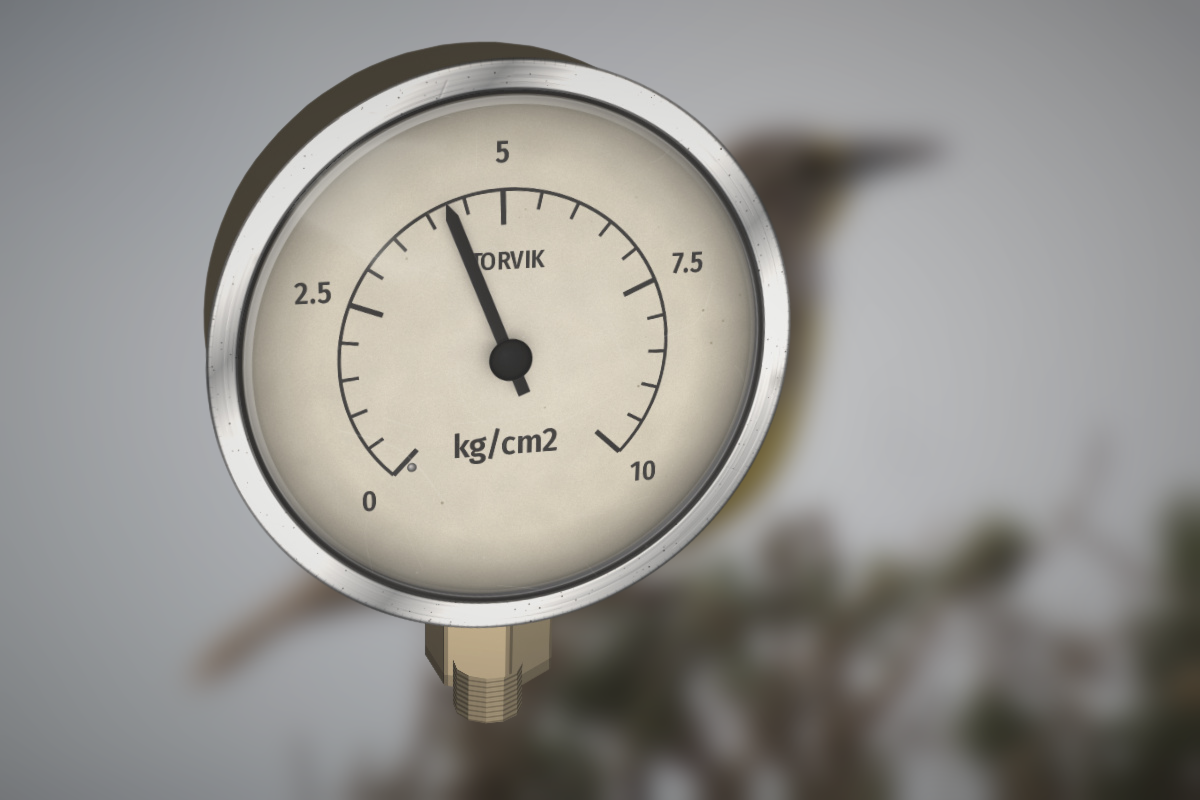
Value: 4.25
